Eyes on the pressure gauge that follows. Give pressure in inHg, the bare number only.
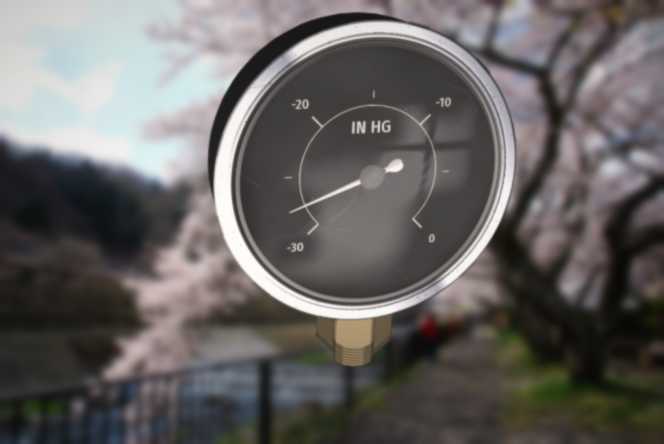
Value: -27.5
